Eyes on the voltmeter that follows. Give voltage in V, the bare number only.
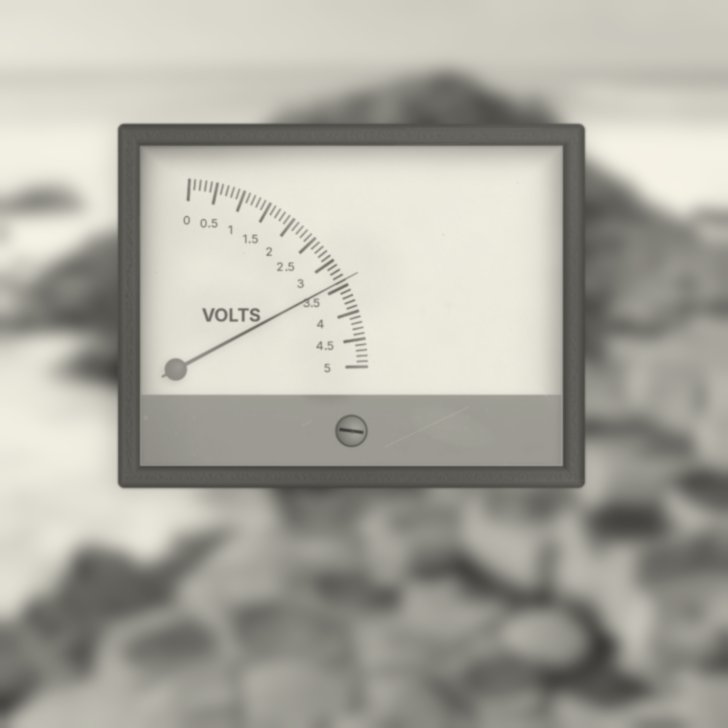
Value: 3.4
